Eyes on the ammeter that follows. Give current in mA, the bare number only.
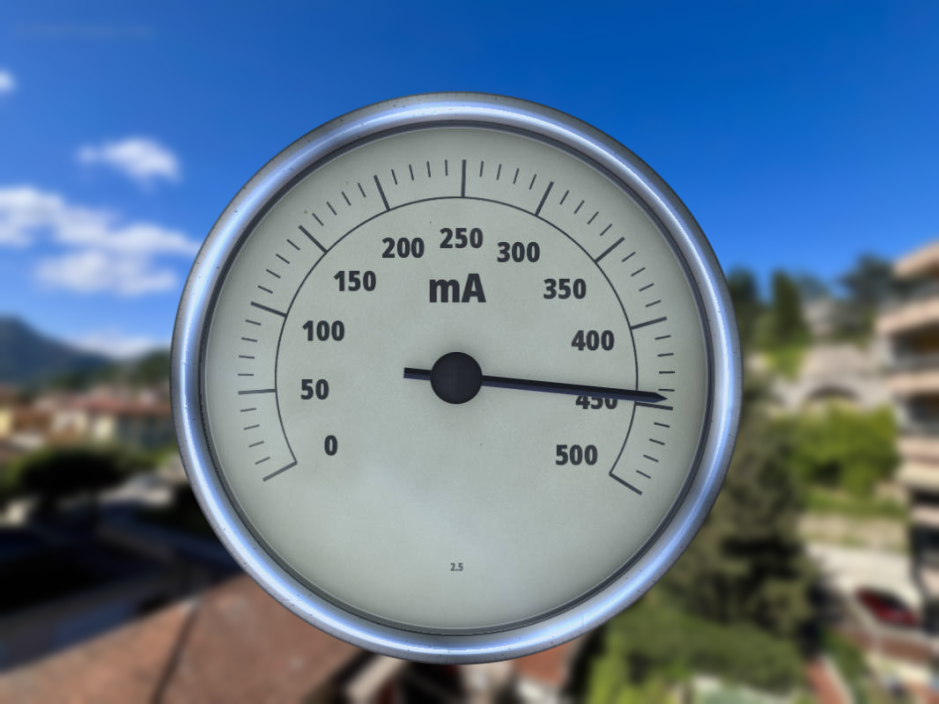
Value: 445
